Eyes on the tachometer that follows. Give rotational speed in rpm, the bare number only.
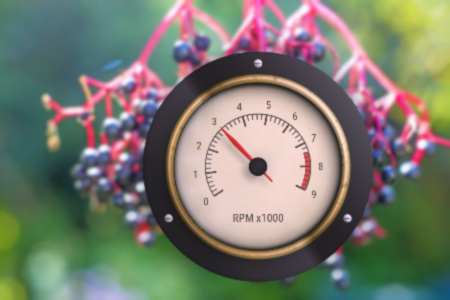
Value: 3000
